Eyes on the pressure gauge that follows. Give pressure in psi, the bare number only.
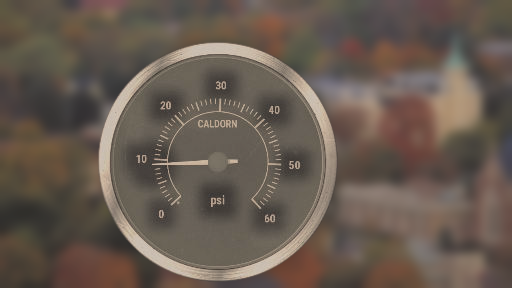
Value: 9
